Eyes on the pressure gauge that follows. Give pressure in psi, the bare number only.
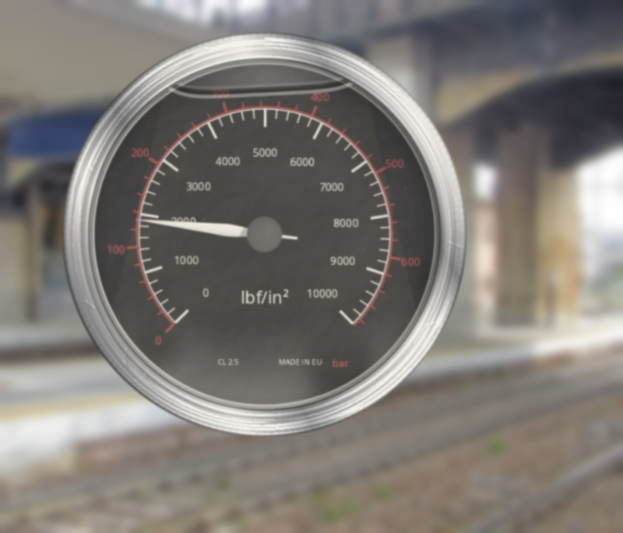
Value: 1900
